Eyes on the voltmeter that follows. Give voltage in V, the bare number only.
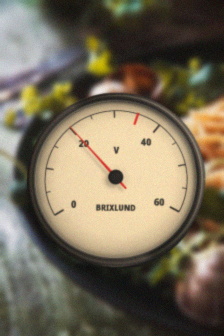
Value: 20
